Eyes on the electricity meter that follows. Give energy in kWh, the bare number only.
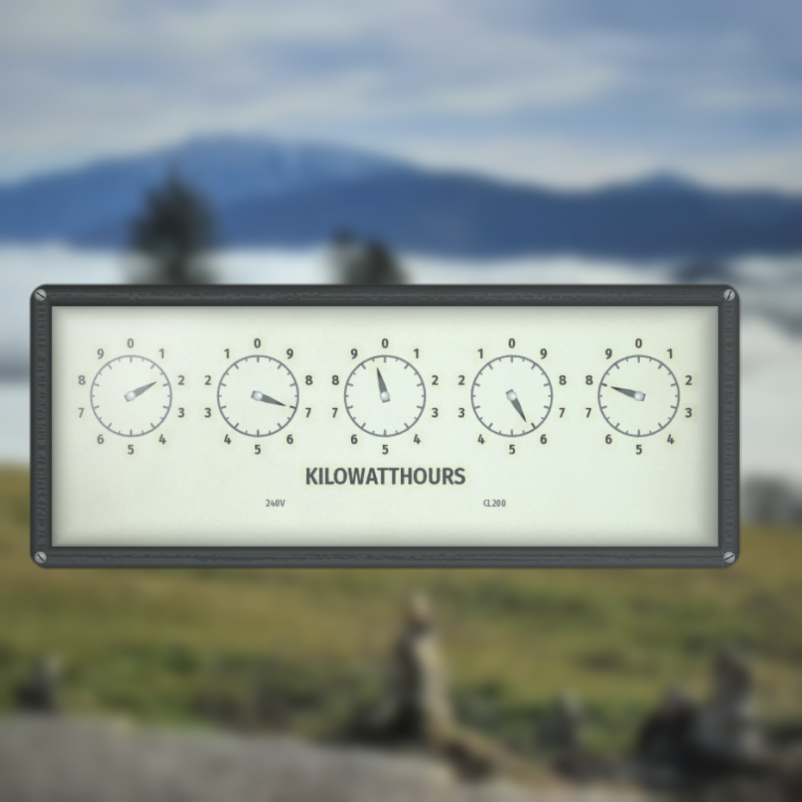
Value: 16958
